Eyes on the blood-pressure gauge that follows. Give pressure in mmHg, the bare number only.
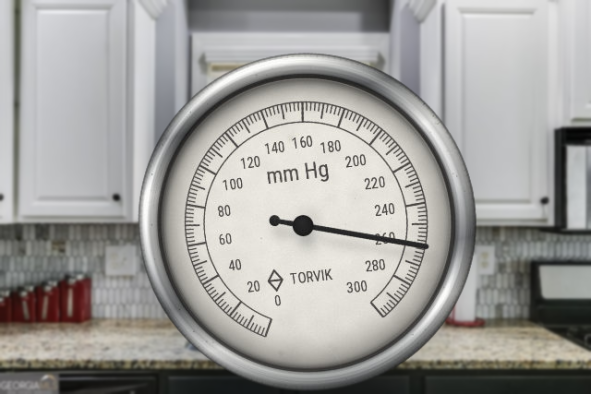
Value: 260
